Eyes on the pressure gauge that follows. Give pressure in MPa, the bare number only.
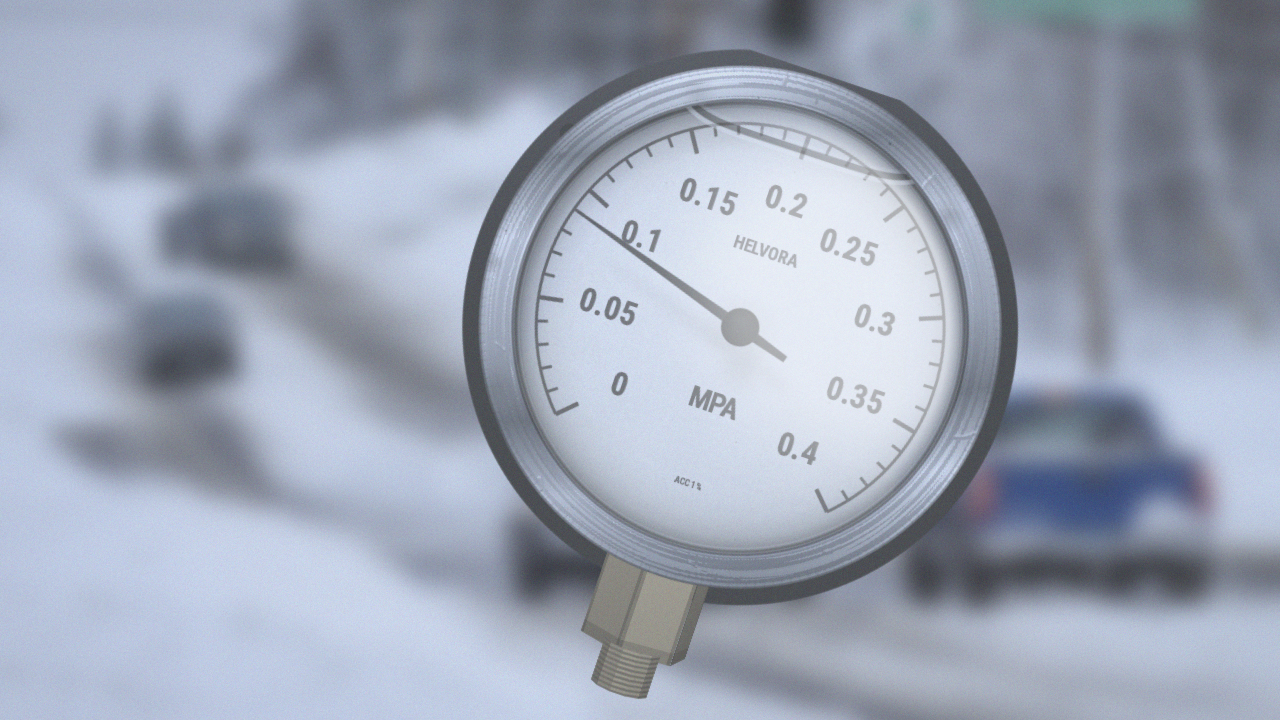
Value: 0.09
